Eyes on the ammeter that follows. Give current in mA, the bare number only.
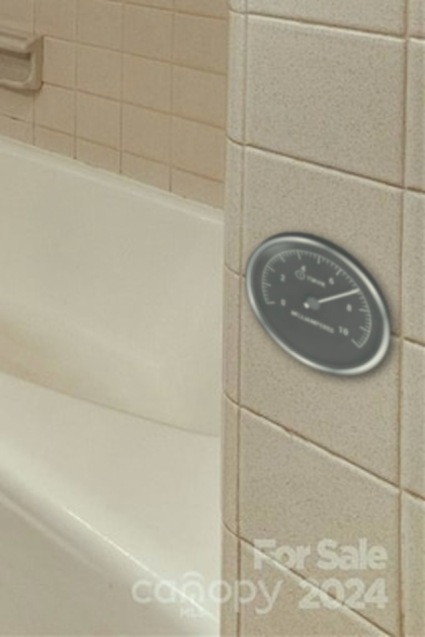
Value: 7
